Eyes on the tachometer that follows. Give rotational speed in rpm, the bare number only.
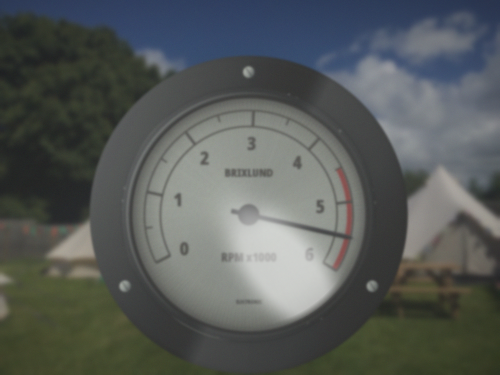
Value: 5500
